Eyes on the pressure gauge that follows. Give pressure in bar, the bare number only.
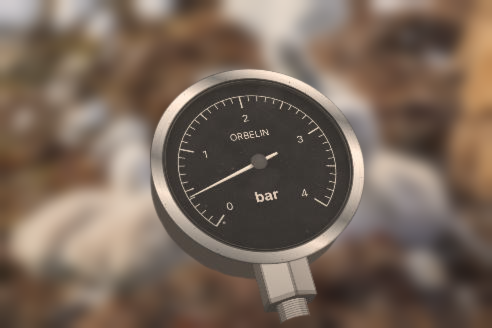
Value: 0.4
